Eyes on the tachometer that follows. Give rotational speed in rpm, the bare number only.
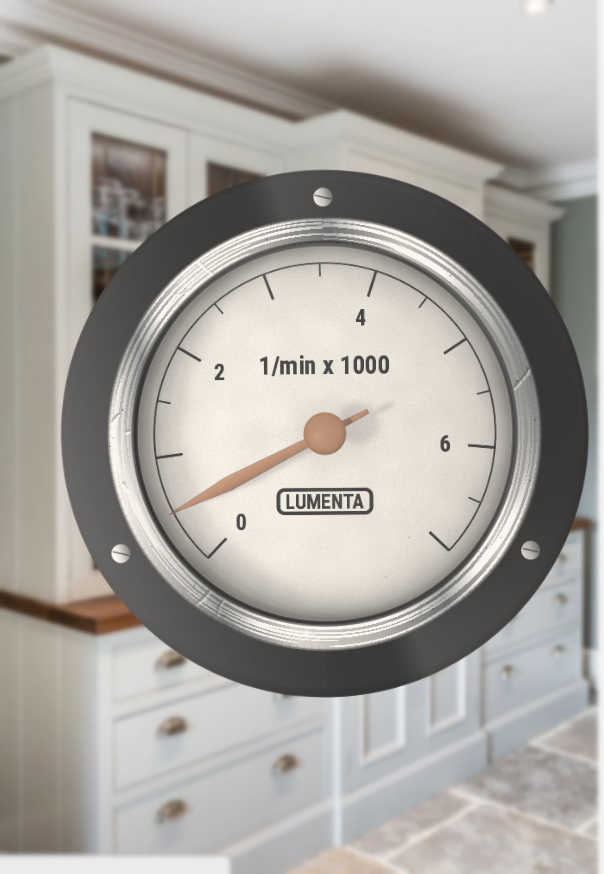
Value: 500
